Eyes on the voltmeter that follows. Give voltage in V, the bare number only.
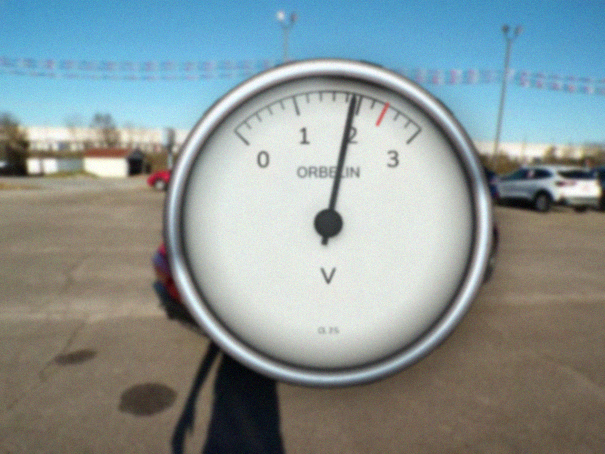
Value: 1.9
